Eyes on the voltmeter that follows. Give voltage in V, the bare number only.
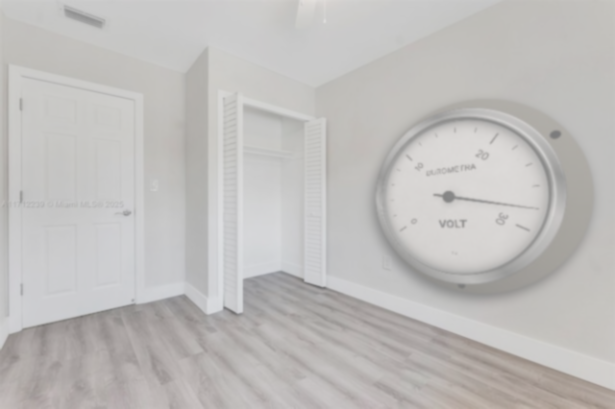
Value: 28
